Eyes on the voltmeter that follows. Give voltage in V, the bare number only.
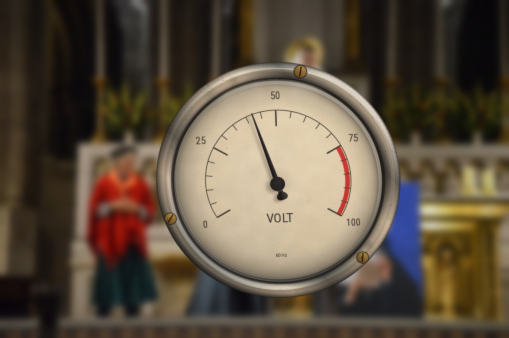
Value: 42.5
